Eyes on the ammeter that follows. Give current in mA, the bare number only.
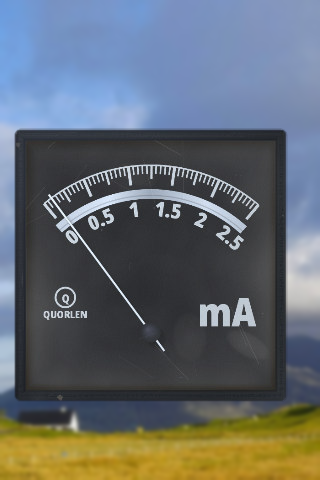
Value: 0.1
